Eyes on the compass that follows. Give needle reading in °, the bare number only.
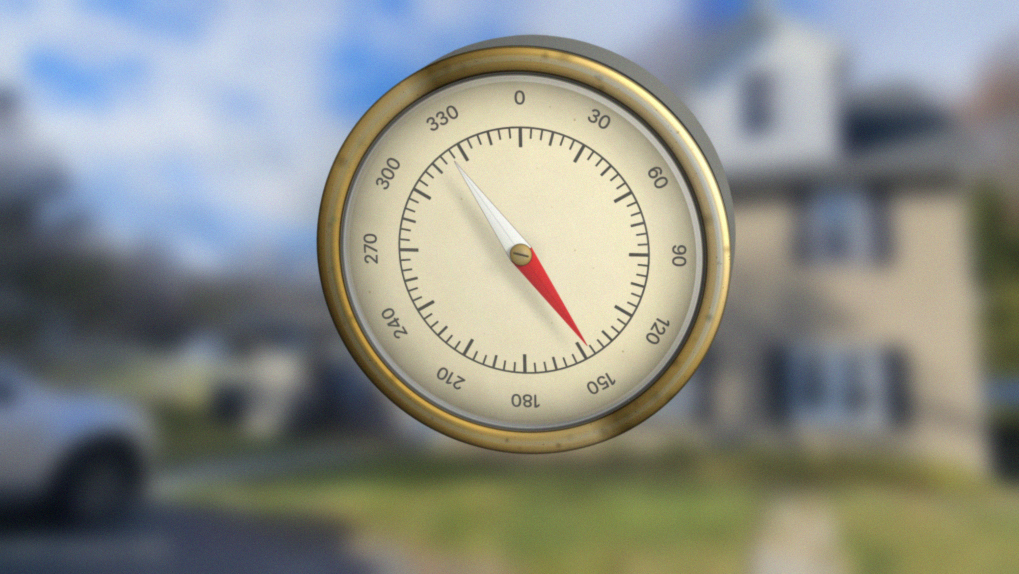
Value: 145
